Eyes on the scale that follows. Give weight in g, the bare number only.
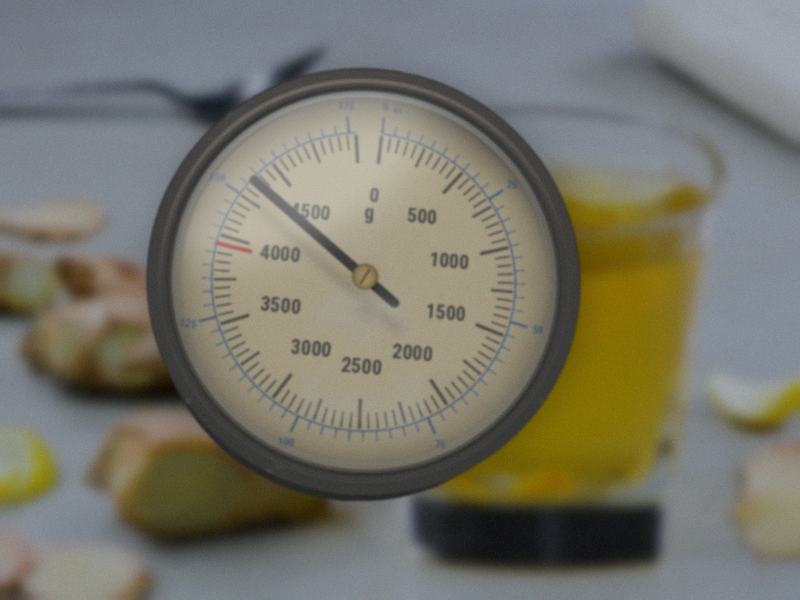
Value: 4350
